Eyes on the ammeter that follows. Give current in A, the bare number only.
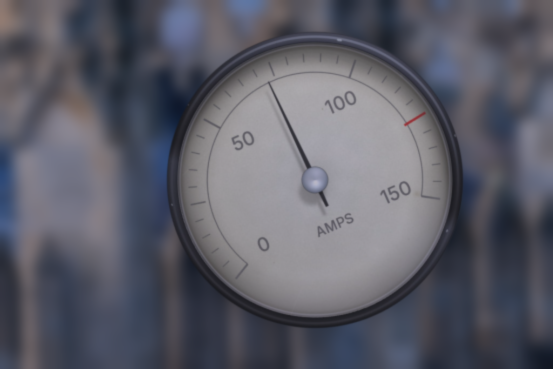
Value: 72.5
